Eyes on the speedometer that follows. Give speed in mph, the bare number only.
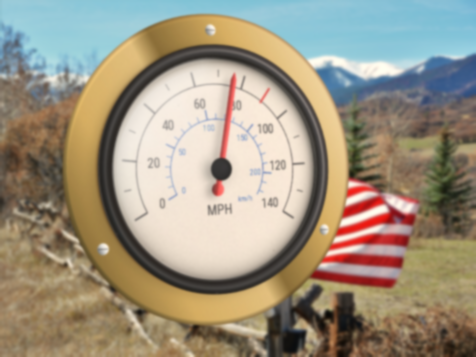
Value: 75
